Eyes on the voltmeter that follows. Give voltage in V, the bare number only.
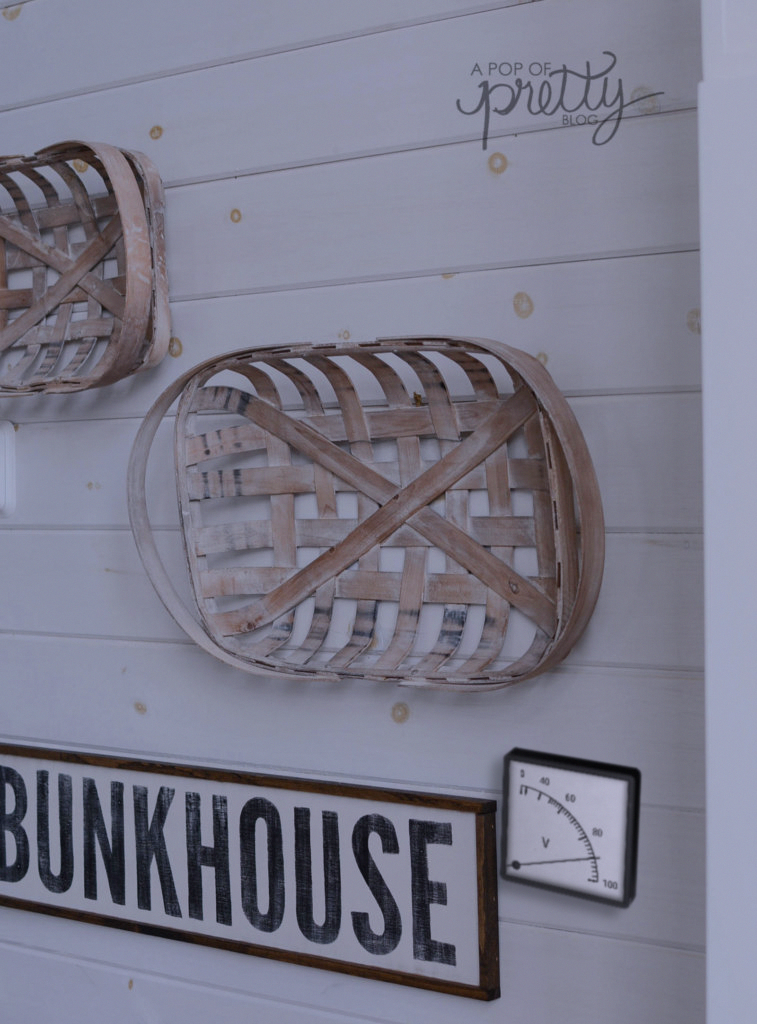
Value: 90
